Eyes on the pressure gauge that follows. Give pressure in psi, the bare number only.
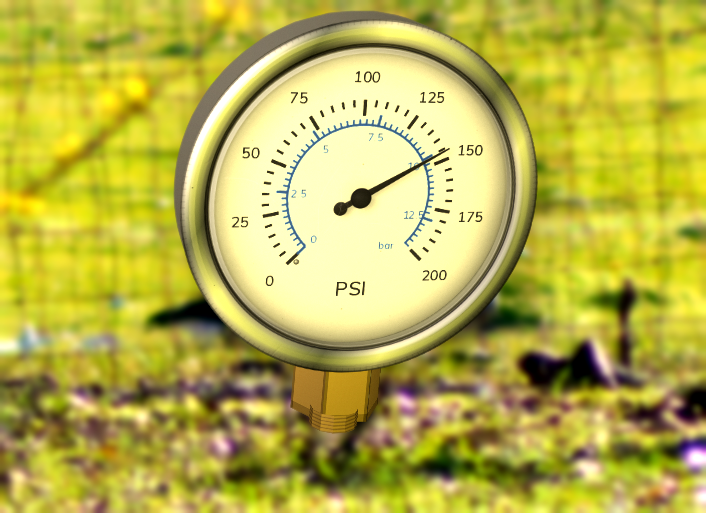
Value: 145
